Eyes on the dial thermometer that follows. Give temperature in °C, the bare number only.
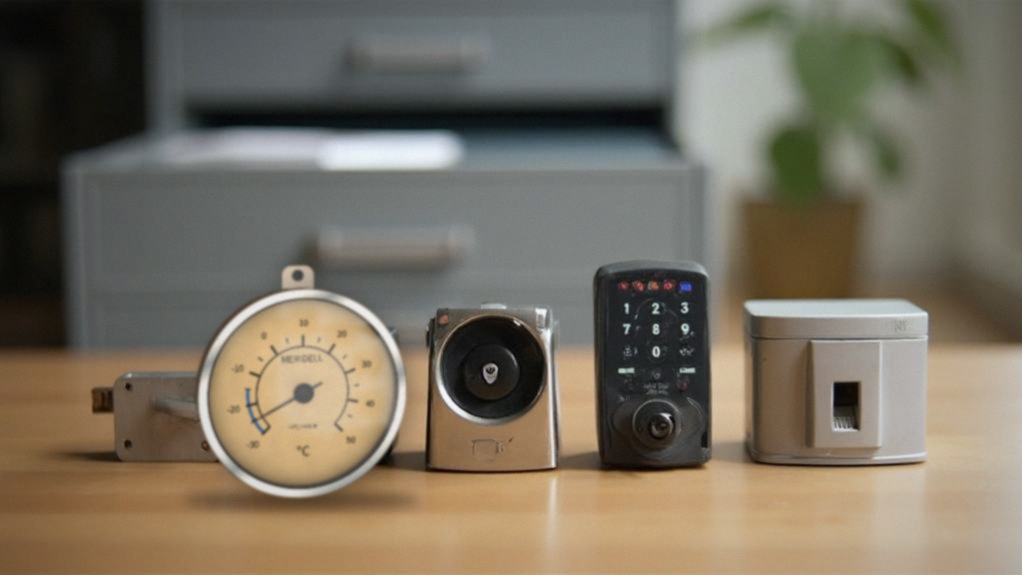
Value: -25
